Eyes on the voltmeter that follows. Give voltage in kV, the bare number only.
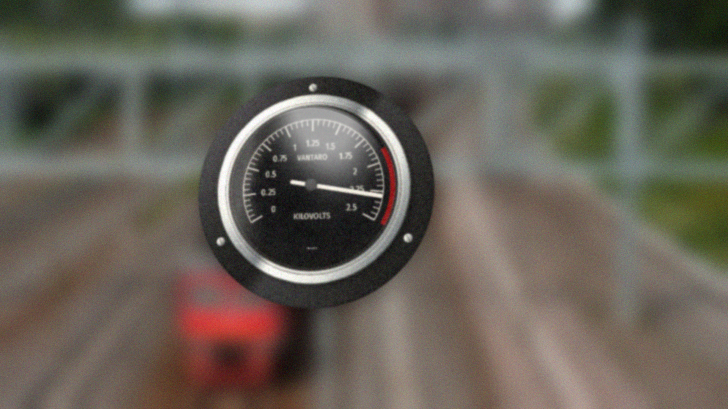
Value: 2.3
